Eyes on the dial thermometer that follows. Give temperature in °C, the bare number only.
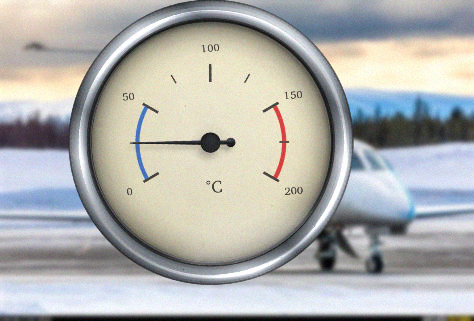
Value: 25
